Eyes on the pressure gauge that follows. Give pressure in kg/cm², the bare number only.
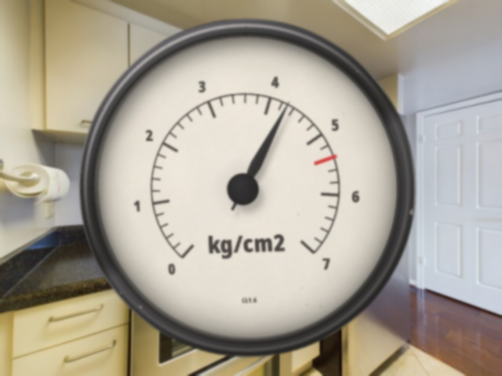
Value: 4.3
